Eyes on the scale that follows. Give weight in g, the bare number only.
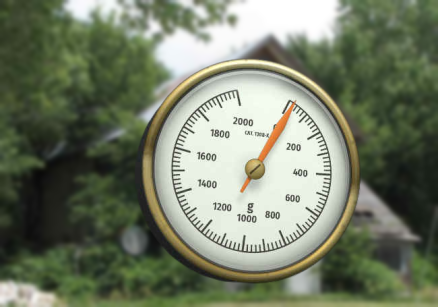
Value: 20
